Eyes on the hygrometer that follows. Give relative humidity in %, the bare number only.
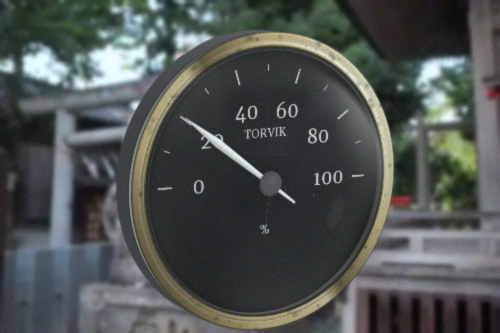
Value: 20
